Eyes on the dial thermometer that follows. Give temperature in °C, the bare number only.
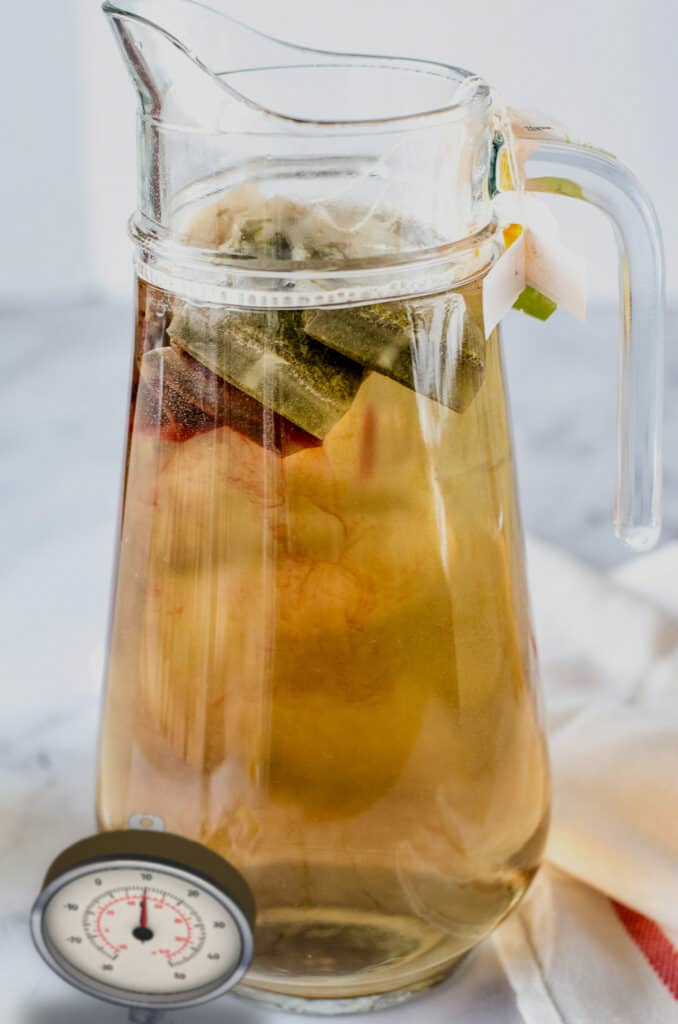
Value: 10
